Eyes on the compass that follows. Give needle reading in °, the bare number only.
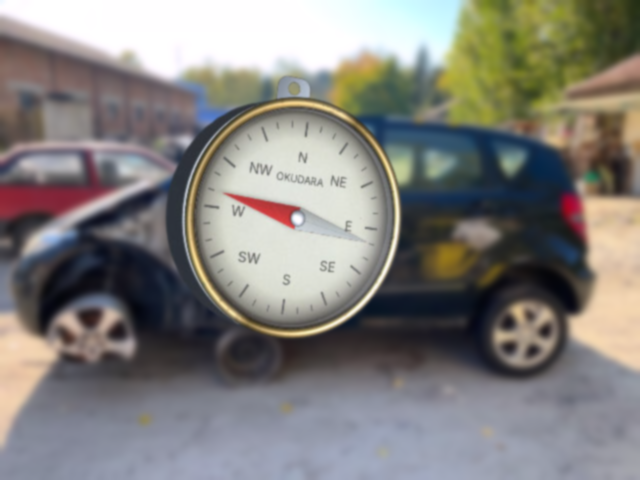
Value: 280
